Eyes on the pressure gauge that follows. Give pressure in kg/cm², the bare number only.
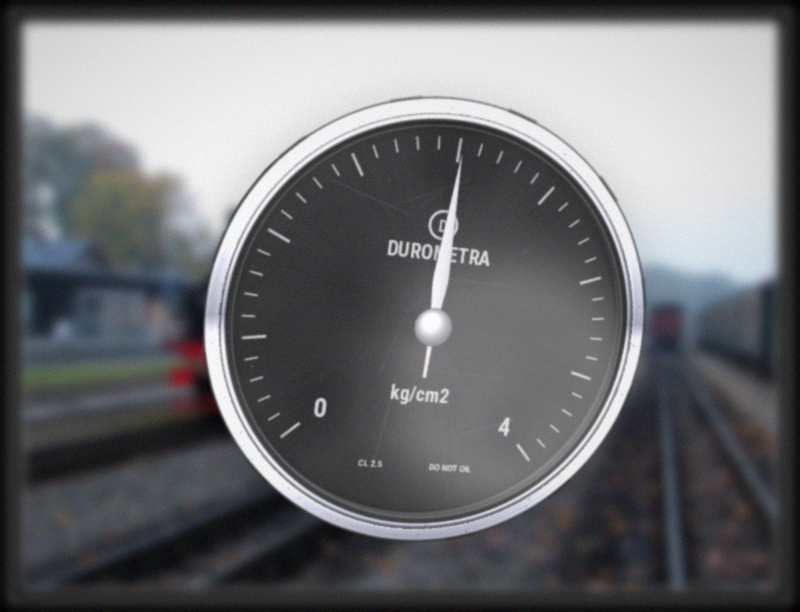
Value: 2
